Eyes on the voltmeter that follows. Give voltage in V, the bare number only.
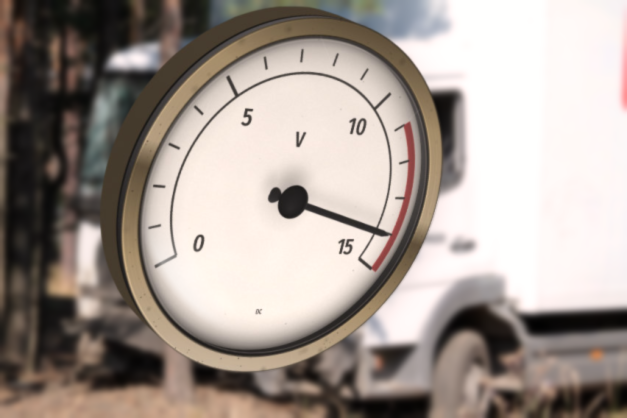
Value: 14
